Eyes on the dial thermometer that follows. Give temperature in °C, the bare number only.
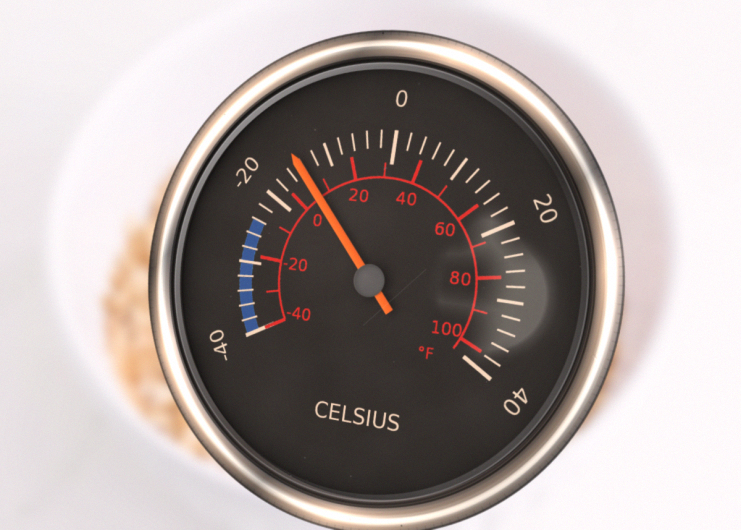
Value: -14
